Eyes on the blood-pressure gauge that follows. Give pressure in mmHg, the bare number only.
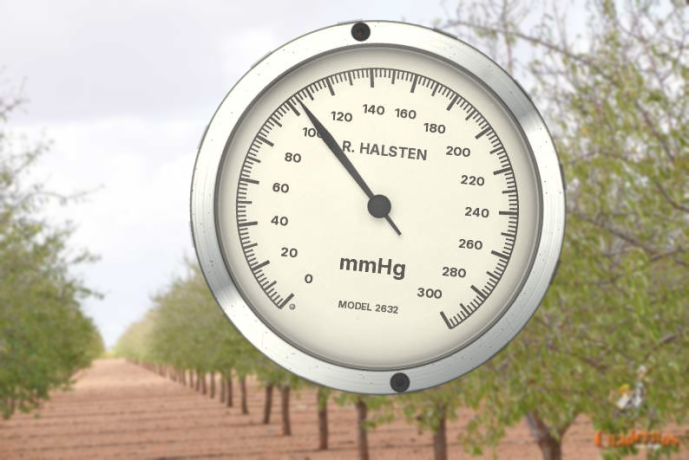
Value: 104
